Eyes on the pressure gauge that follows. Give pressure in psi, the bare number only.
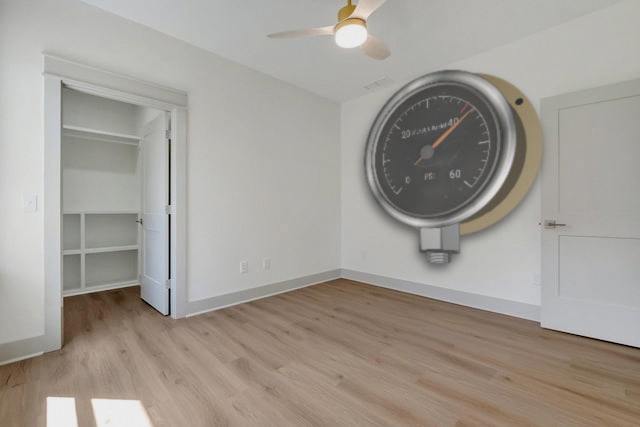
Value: 42
